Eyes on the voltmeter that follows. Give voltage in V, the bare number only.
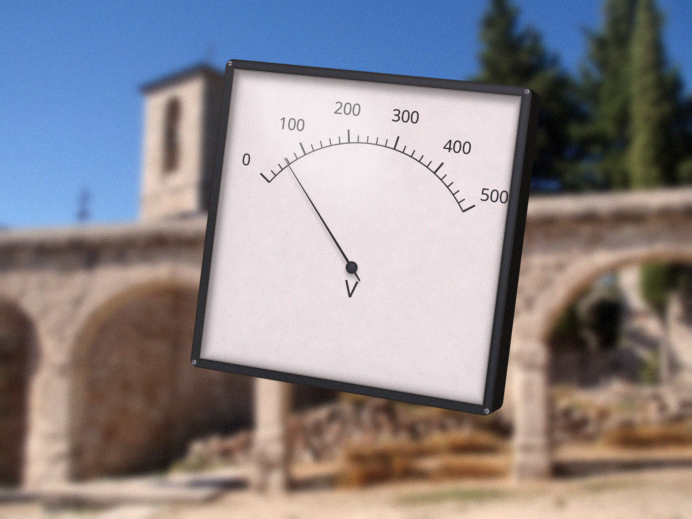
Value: 60
